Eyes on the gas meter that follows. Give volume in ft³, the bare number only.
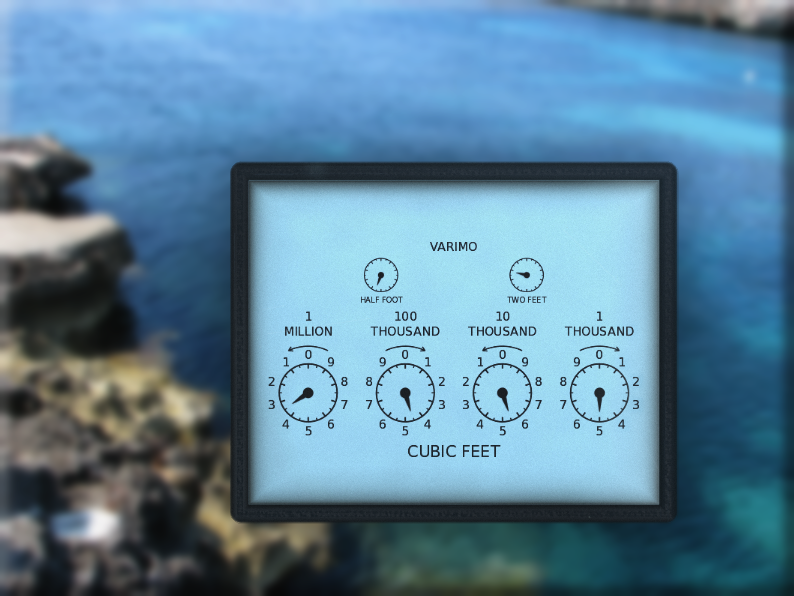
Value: 345500
